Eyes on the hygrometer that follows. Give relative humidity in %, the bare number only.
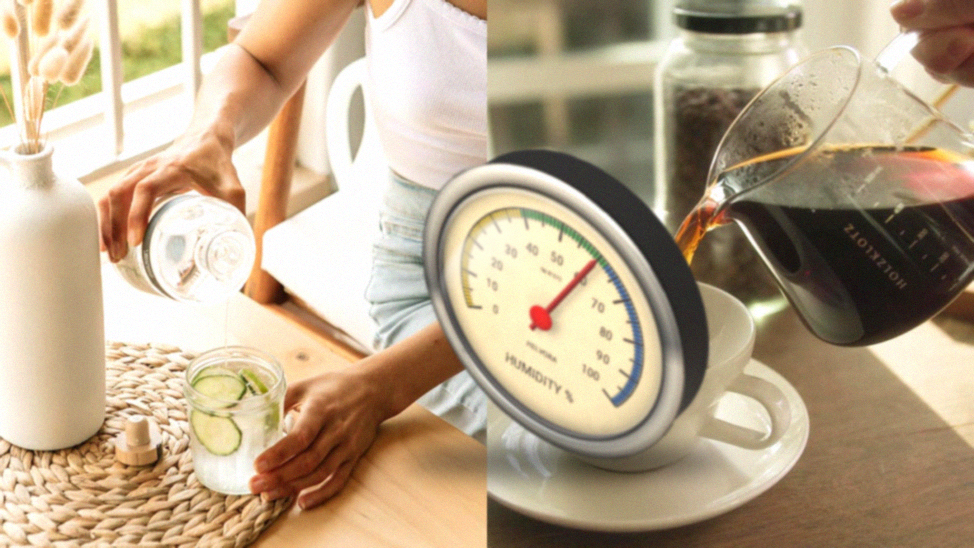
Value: 60
